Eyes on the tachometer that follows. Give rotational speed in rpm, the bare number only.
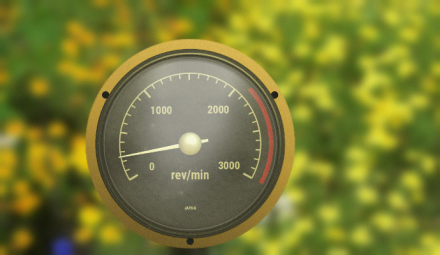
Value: 250
